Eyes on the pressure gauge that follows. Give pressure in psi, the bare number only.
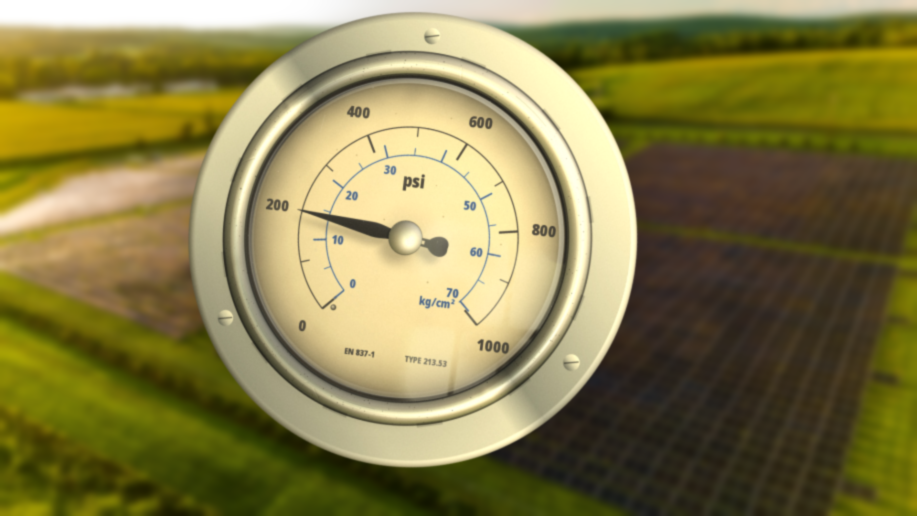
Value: 200
